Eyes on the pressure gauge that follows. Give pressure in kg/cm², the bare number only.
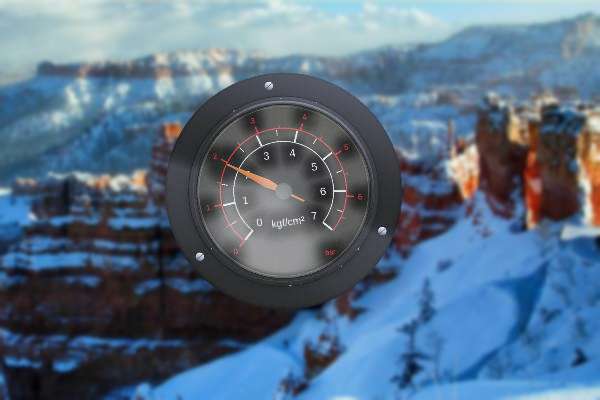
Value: 2
